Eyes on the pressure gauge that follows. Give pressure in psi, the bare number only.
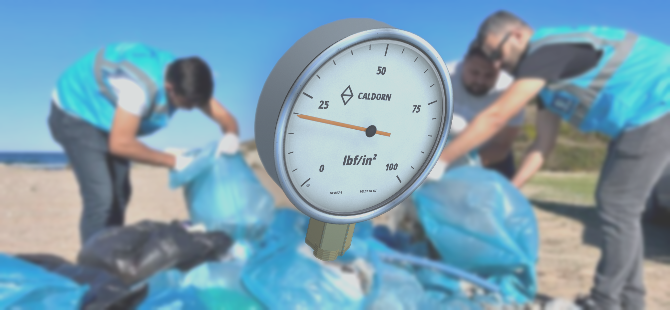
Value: 20
